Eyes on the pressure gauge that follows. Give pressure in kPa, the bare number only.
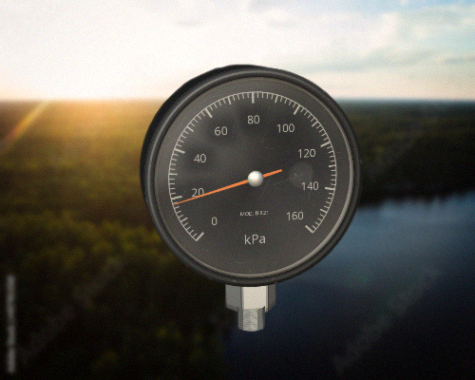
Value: 18
